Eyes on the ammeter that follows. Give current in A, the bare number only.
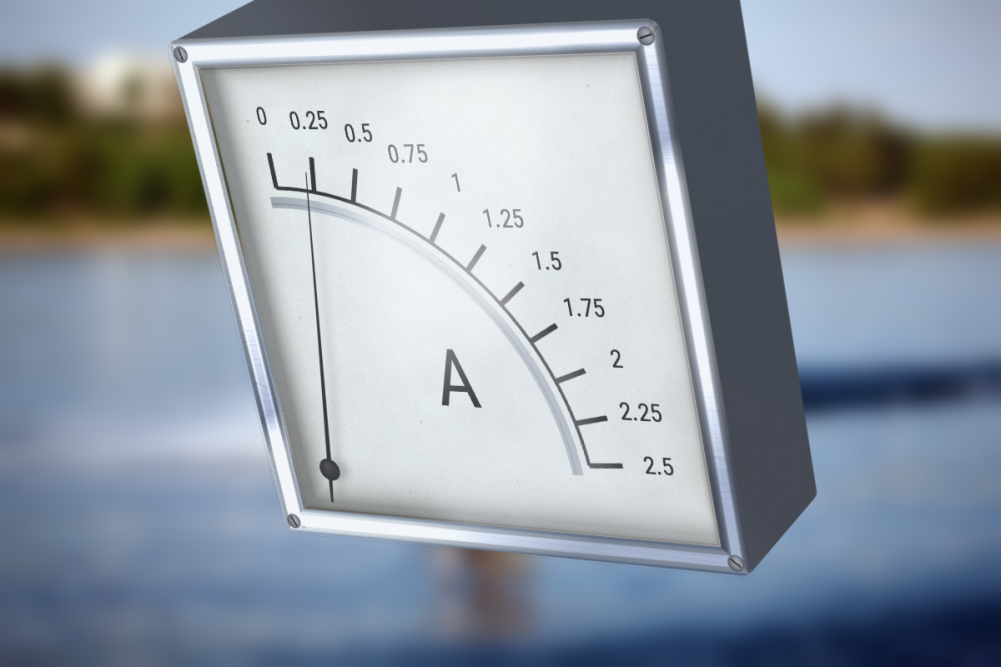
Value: 0.25
